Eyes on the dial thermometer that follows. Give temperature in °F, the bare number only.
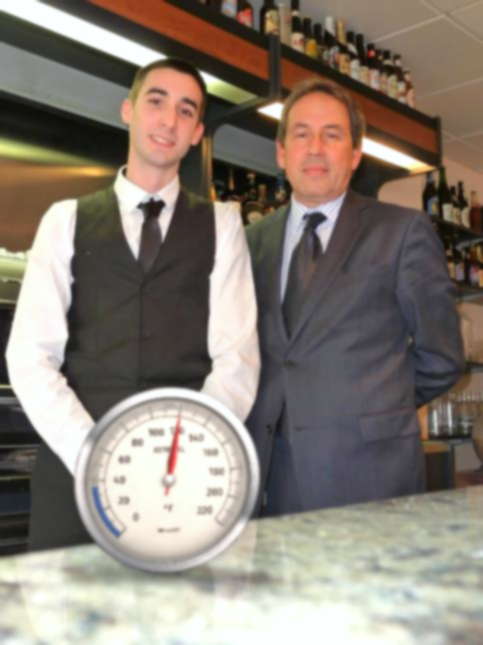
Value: 120
